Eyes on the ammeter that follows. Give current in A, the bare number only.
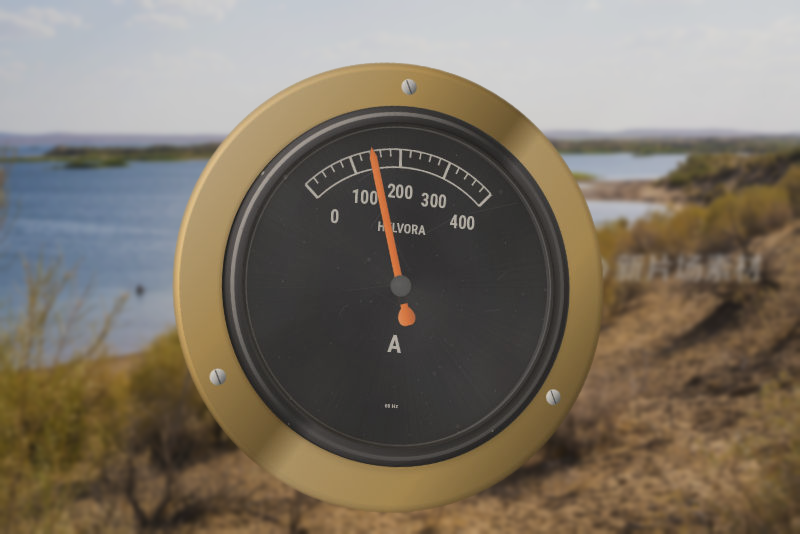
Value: 140
